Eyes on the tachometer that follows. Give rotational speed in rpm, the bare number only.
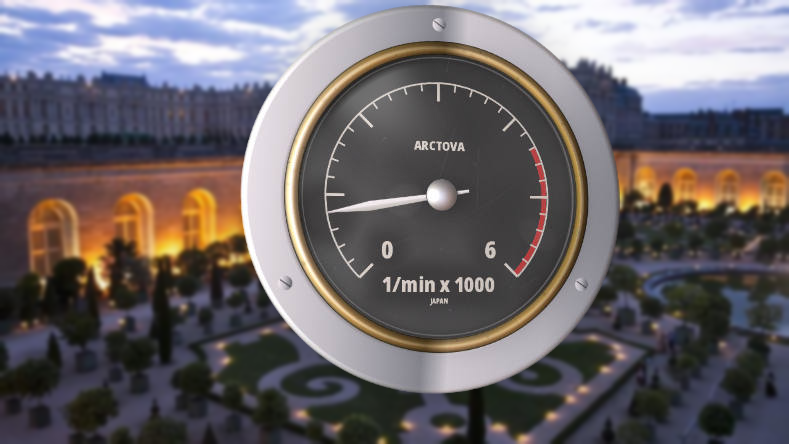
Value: 800
